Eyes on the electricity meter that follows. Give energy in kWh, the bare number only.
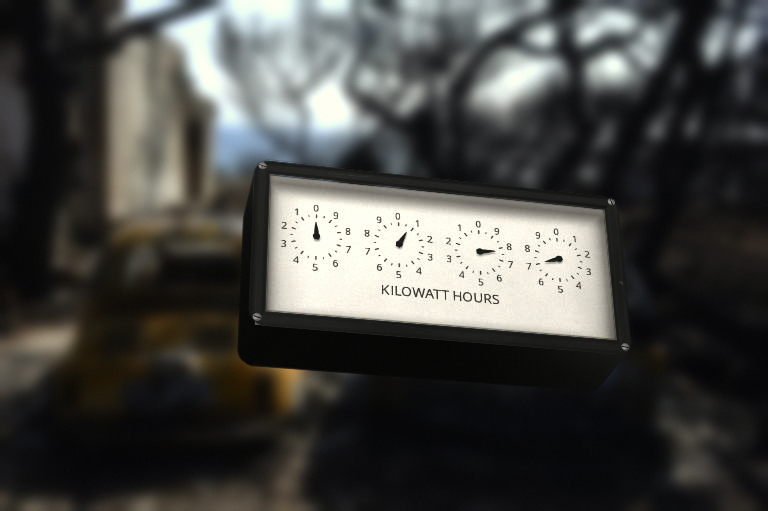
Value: 77
